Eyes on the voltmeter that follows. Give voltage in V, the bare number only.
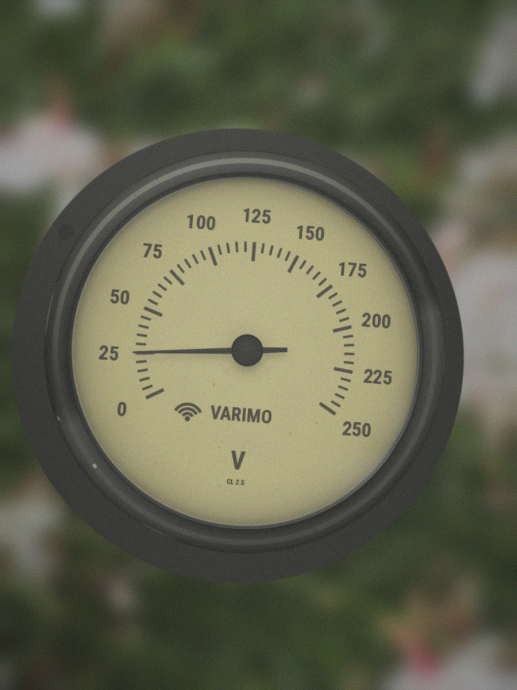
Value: 25
